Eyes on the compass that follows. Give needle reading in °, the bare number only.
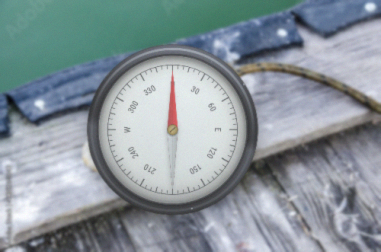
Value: 0
